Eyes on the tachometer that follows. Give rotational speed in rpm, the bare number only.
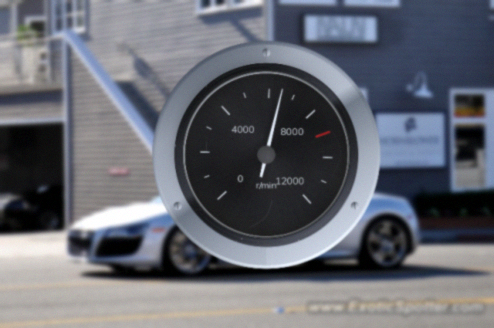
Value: 6500
